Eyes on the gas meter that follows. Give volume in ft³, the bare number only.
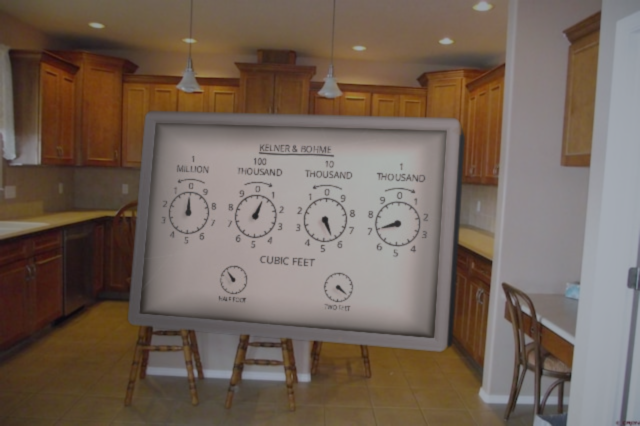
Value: 5700
